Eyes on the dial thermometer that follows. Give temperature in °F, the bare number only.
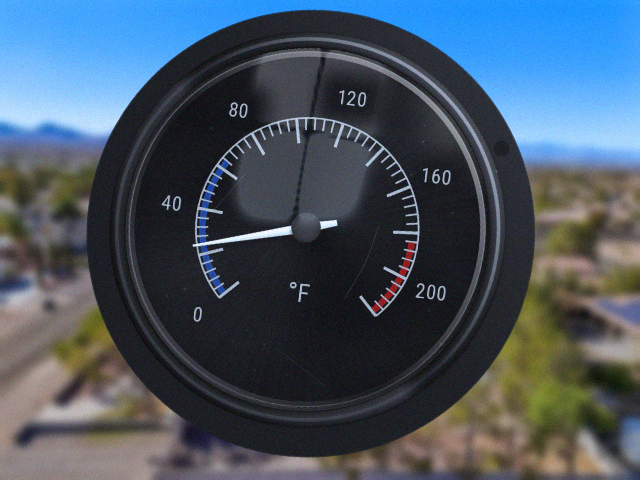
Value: 24
